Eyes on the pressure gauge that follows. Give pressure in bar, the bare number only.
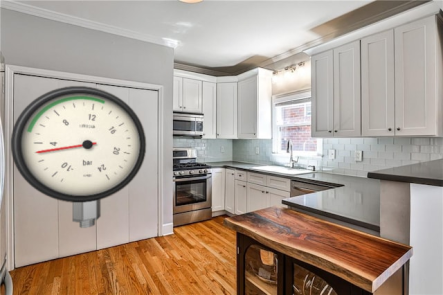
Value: 3
